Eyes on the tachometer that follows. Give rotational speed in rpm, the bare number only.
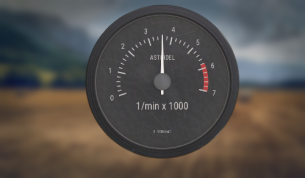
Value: 3600
